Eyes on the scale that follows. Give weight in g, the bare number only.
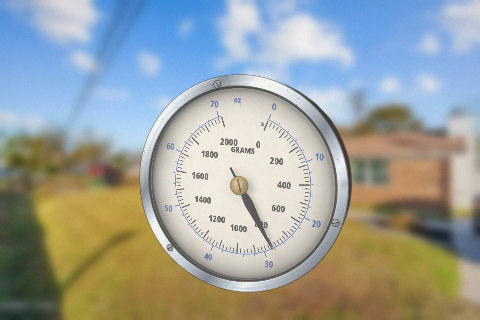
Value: 800
